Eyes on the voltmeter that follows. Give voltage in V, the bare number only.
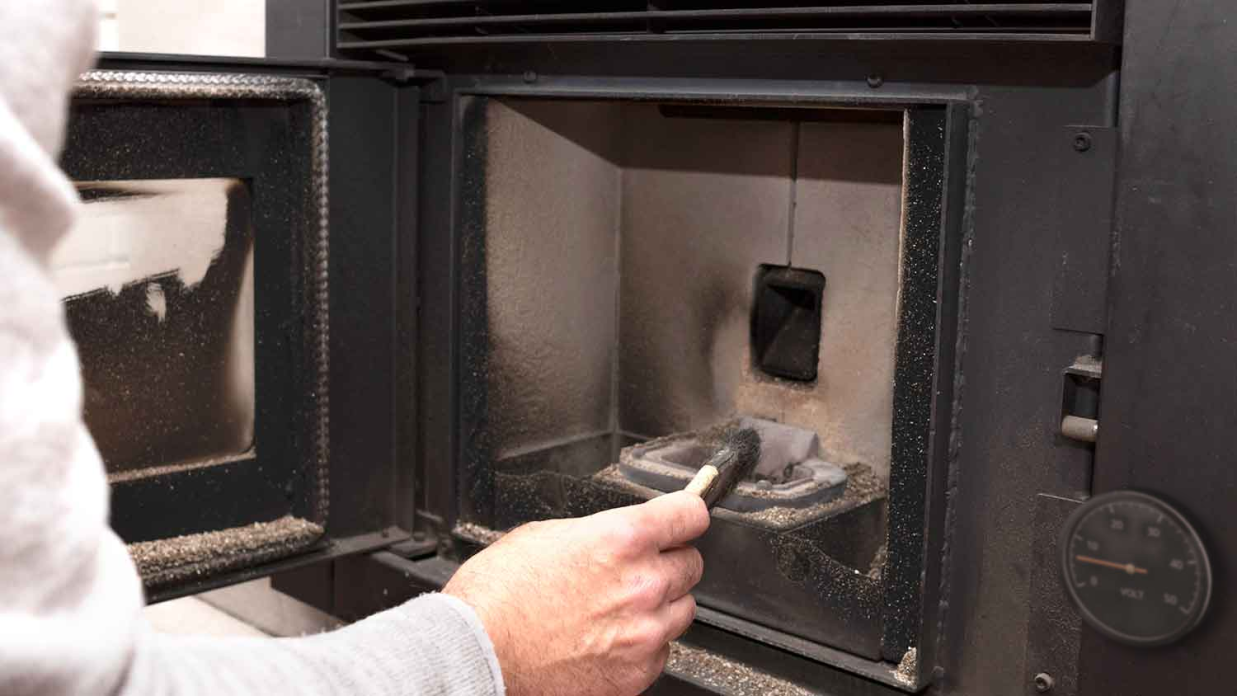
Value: 6
